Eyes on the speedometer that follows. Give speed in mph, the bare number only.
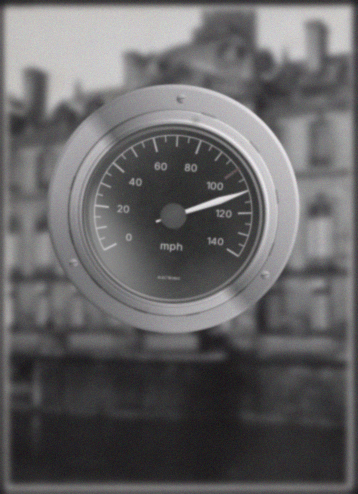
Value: 110
